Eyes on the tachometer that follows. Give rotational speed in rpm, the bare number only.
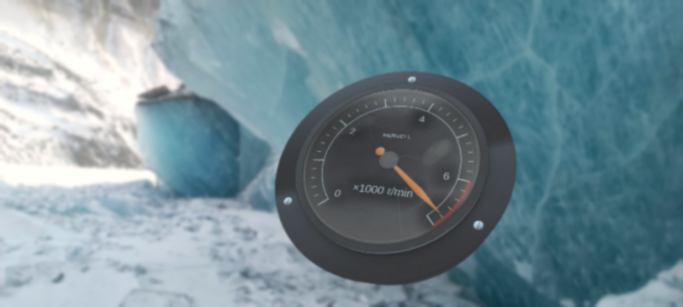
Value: 6800
